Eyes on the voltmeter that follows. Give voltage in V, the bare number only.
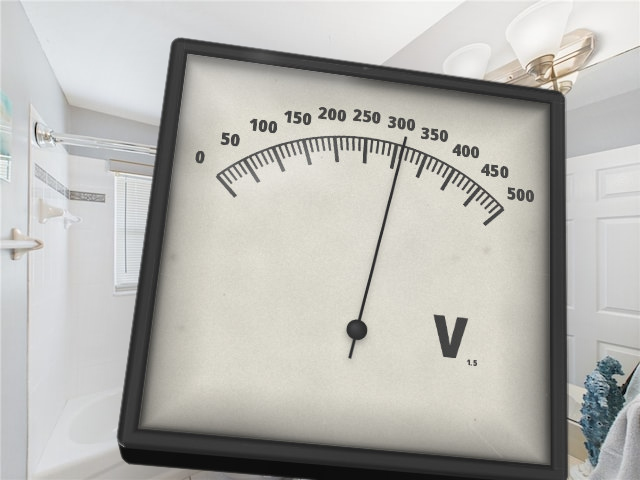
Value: 310
